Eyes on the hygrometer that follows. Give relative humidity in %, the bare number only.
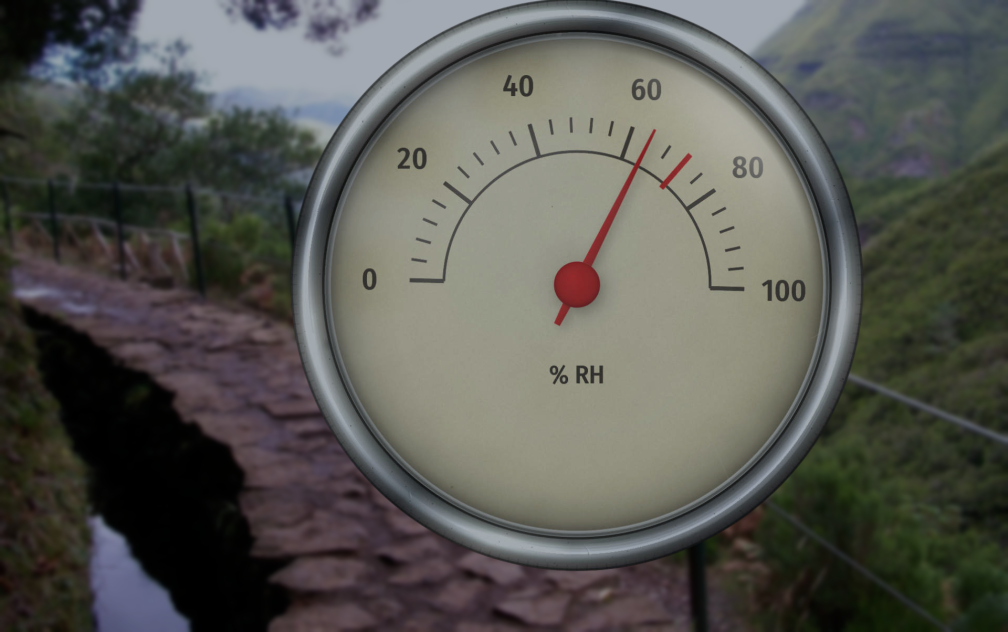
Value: 64
